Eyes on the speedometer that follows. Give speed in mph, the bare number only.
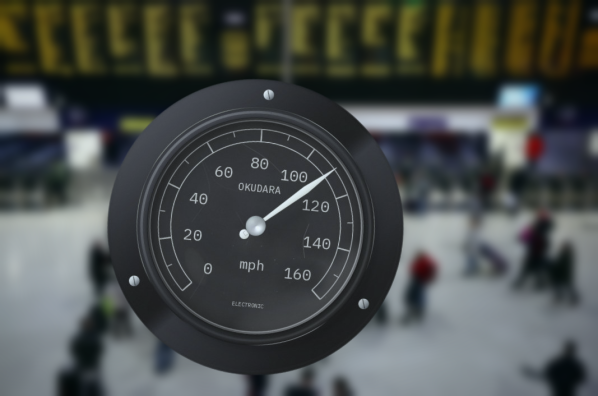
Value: 110
